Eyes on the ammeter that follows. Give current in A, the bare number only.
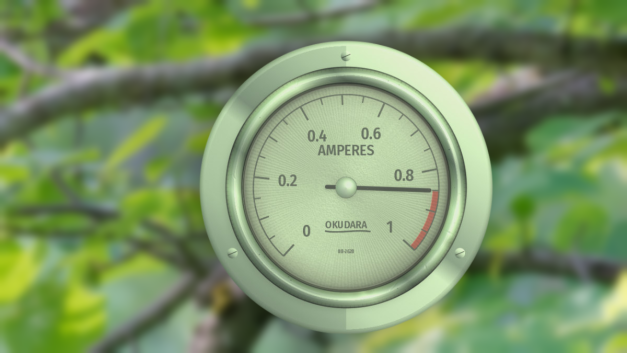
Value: 0.85
